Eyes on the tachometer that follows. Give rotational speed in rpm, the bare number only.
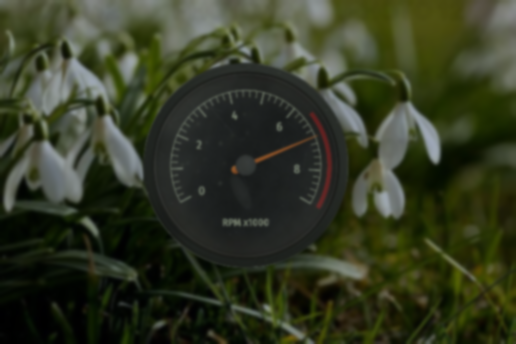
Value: 7000
